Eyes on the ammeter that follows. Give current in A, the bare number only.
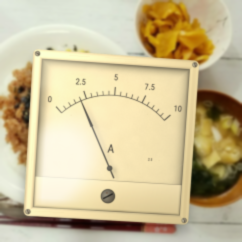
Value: 2
